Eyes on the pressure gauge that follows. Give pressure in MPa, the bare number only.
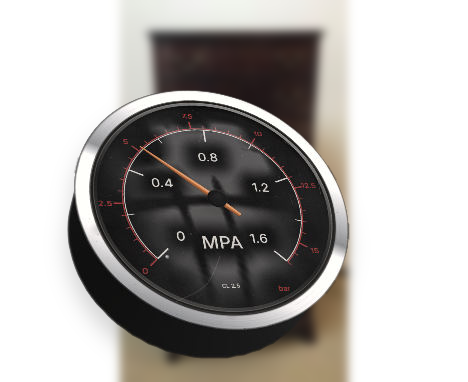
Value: 0.5
